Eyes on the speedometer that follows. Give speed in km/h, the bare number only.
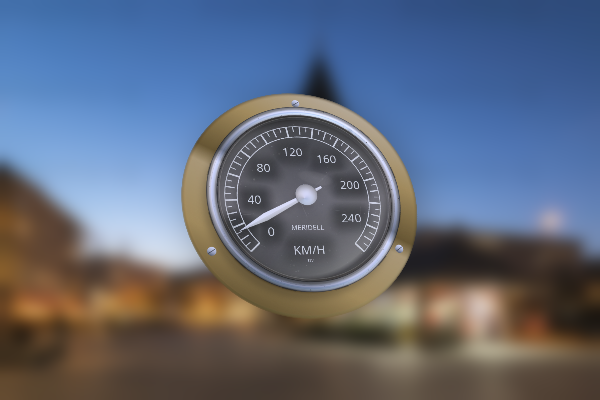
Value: 15
